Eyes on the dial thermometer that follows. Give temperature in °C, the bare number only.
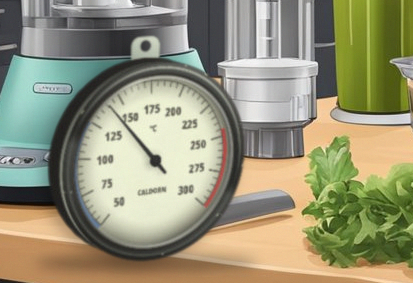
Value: 140
